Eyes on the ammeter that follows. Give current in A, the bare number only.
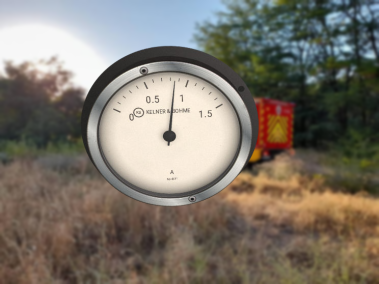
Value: 0.85
